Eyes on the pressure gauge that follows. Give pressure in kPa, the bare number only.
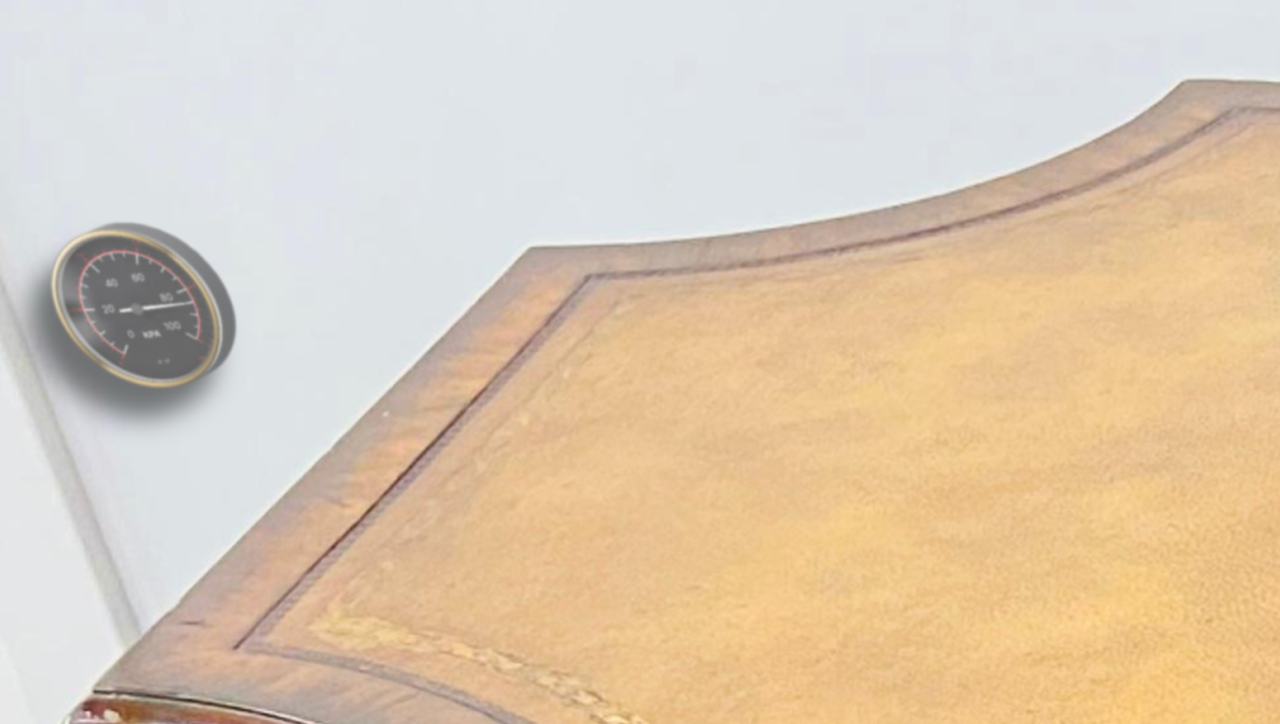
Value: 85
